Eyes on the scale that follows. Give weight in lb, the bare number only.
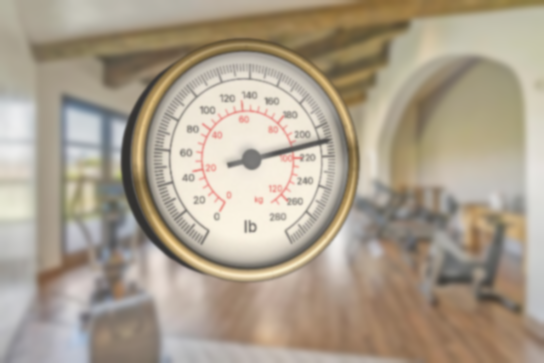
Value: 210
